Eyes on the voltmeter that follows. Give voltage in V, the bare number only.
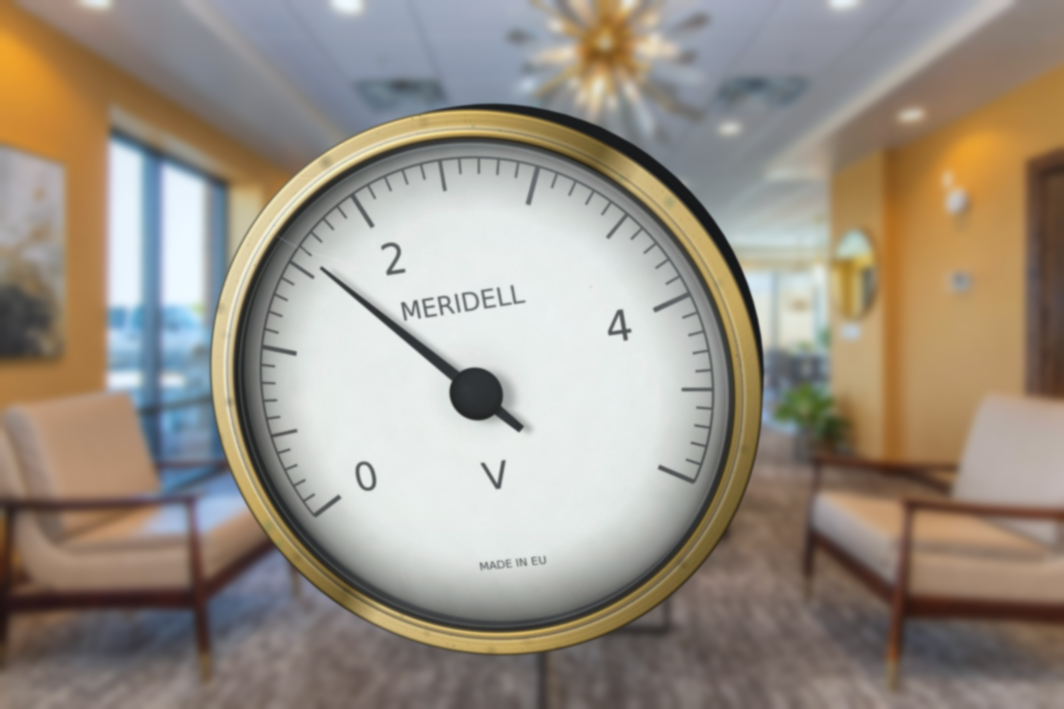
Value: 1.6
